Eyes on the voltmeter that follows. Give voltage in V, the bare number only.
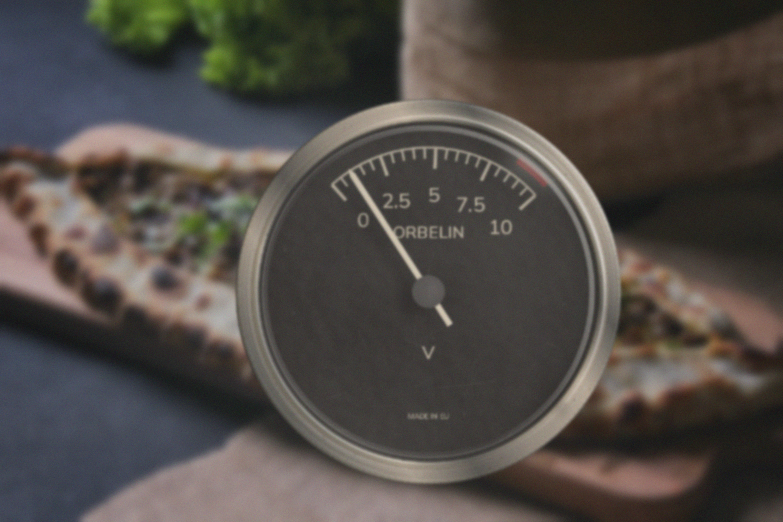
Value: 1
